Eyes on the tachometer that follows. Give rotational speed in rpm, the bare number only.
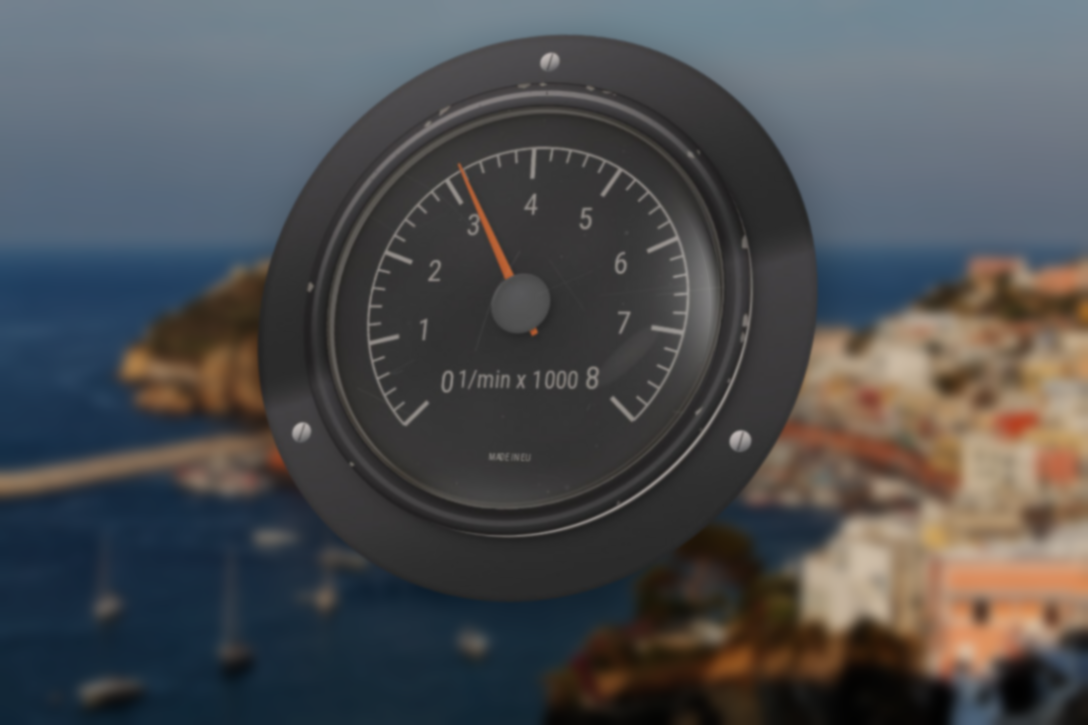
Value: 3200
